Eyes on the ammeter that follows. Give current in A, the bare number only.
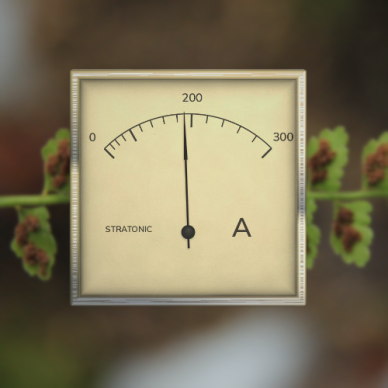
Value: 190
